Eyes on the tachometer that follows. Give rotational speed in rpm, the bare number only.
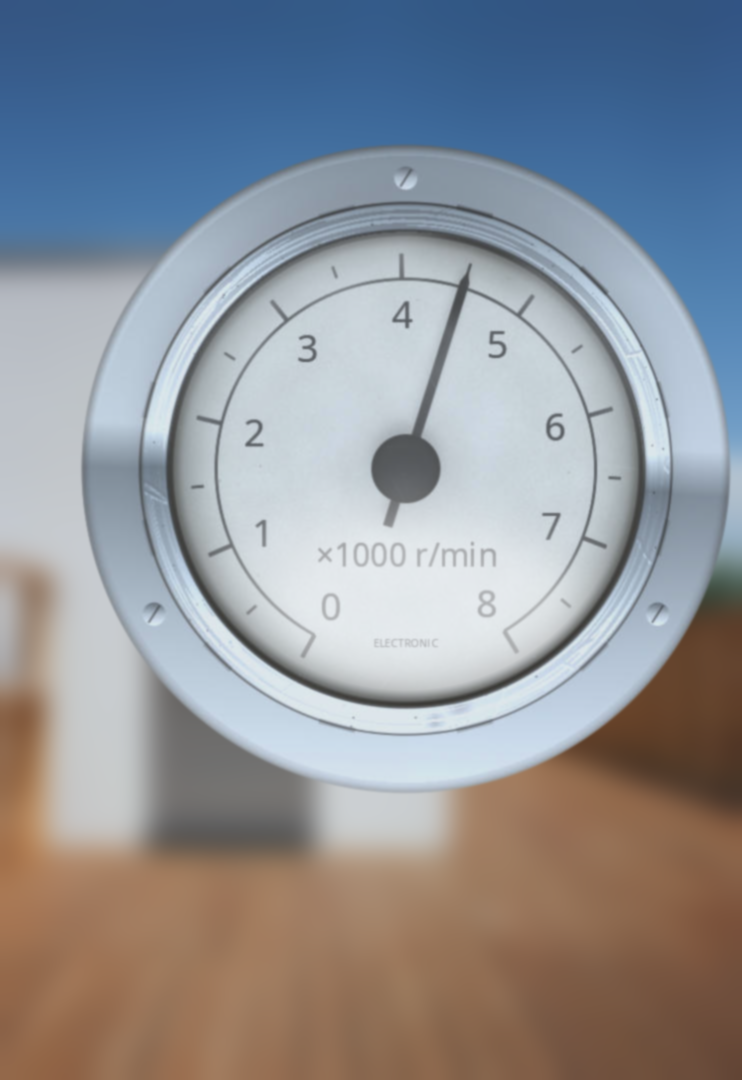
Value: 4500
